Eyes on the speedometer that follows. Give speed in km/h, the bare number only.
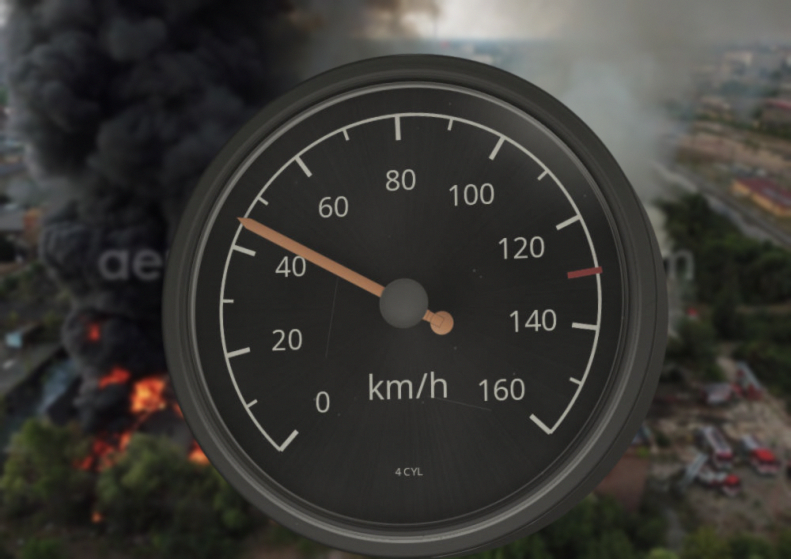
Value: 45
